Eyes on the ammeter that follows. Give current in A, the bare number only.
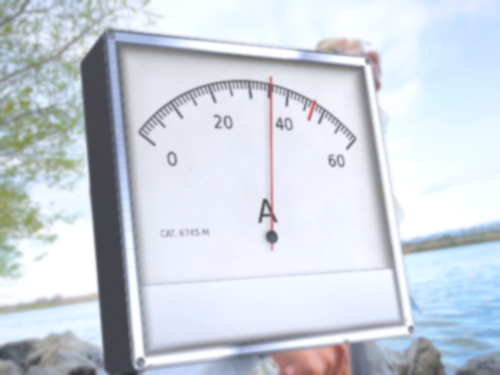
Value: 35
